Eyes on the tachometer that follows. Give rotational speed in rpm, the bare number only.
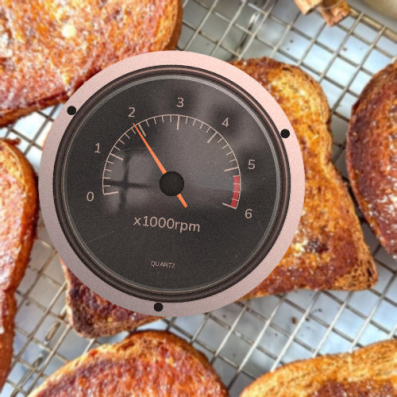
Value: 1900
